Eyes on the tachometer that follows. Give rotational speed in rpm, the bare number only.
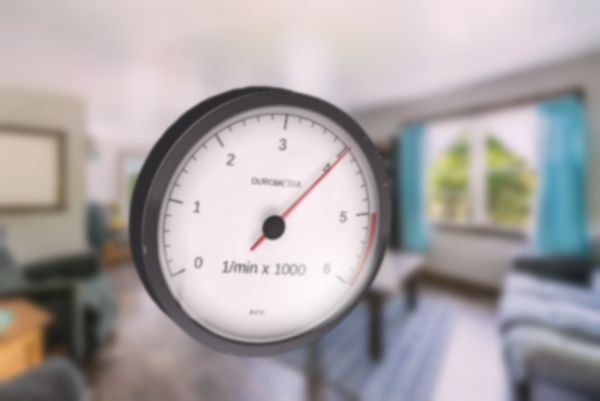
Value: 4000
